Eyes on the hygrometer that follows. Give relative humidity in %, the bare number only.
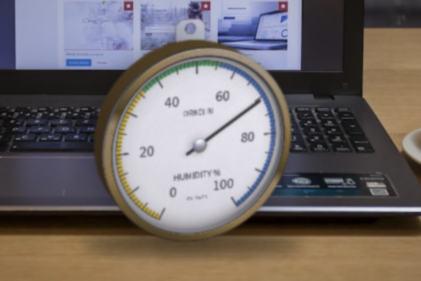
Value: 70
